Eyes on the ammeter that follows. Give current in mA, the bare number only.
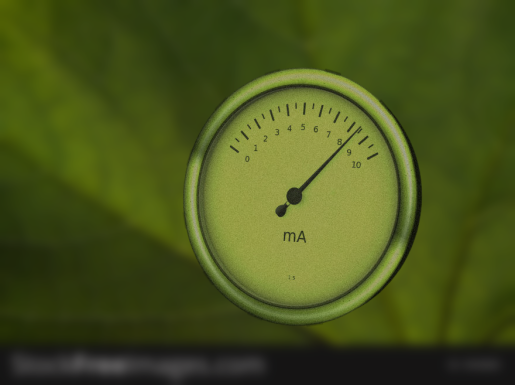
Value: 8.5
